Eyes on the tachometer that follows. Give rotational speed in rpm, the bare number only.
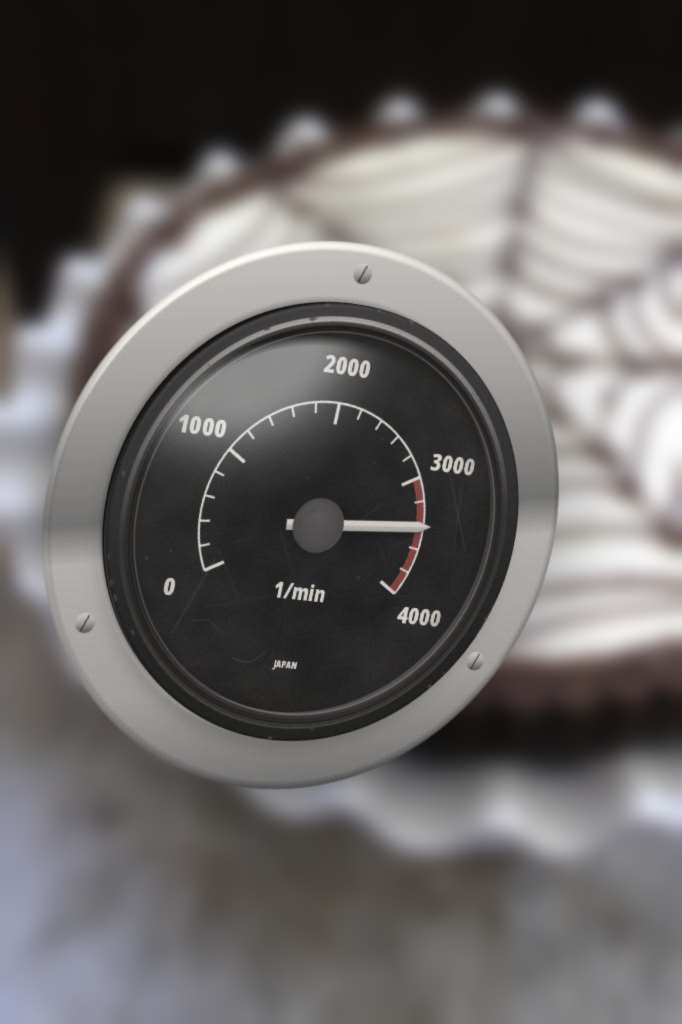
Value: 3400
